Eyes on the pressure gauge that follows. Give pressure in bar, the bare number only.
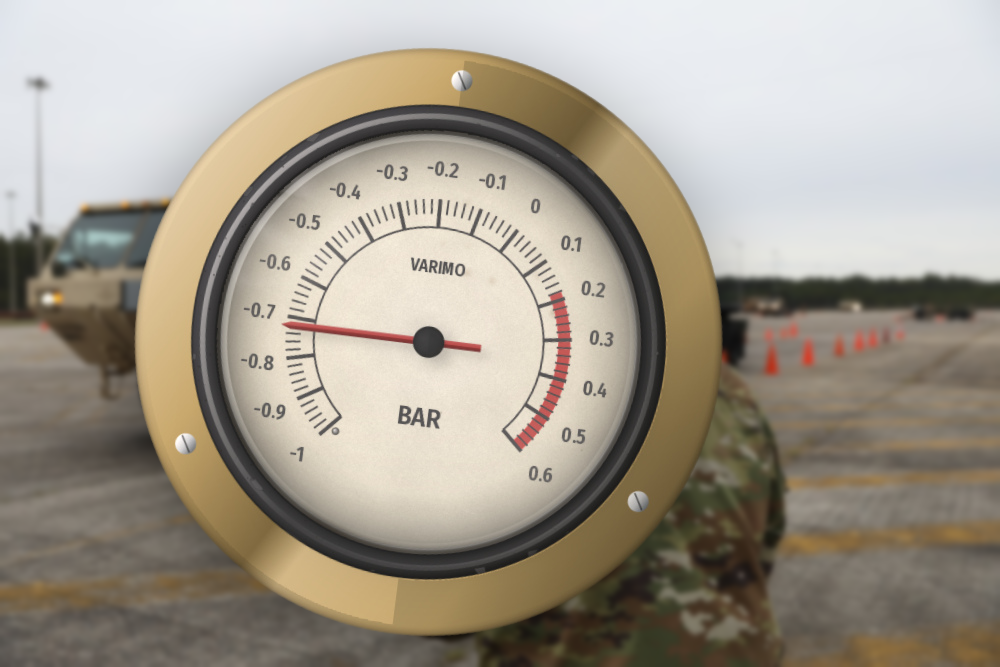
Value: -0.72
